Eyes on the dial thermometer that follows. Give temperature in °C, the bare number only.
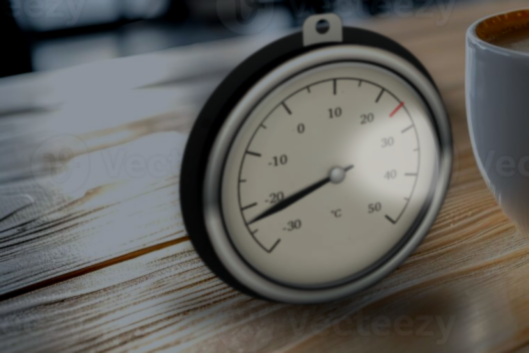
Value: -22.5
